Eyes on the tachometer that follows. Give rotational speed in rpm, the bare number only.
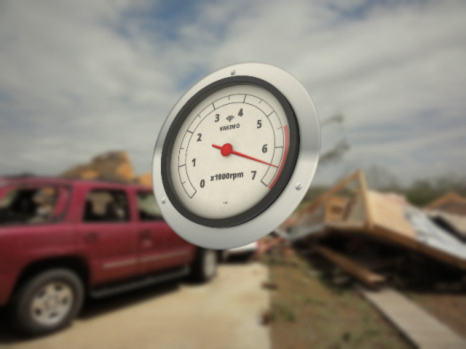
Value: 6500
